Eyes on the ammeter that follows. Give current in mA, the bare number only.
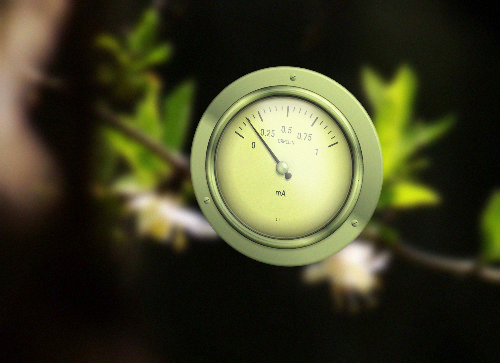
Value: 0.15
